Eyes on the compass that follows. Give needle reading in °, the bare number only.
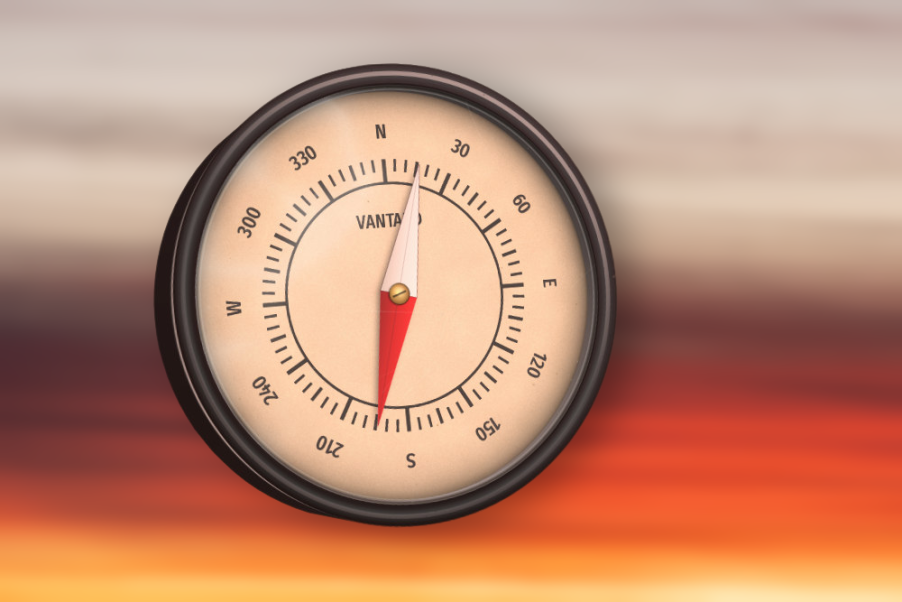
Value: 195
